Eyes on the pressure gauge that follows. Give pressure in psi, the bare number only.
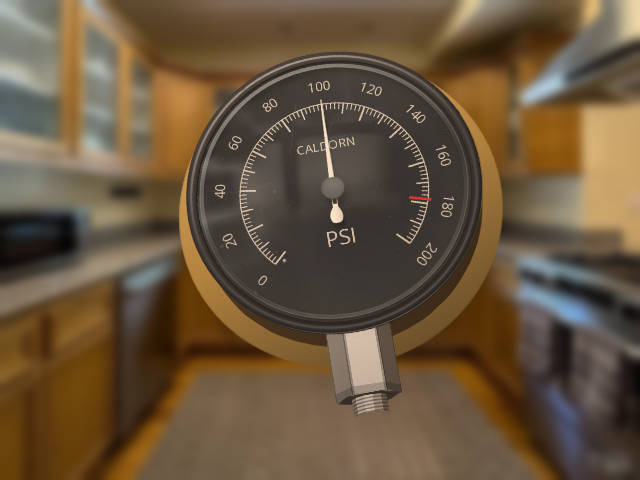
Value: 100
